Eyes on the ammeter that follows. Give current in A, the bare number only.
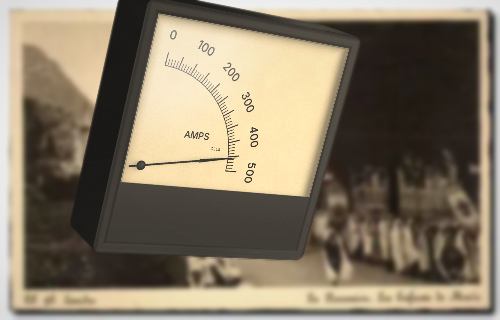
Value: 450
